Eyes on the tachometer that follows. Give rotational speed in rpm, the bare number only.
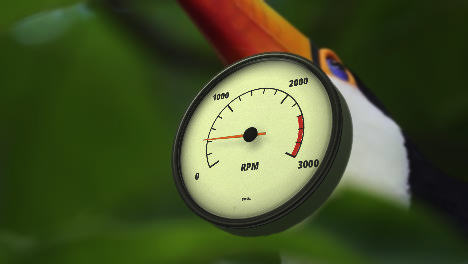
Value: 400
